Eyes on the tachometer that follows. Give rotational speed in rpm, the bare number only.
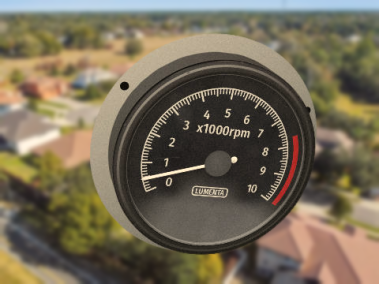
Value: 500
